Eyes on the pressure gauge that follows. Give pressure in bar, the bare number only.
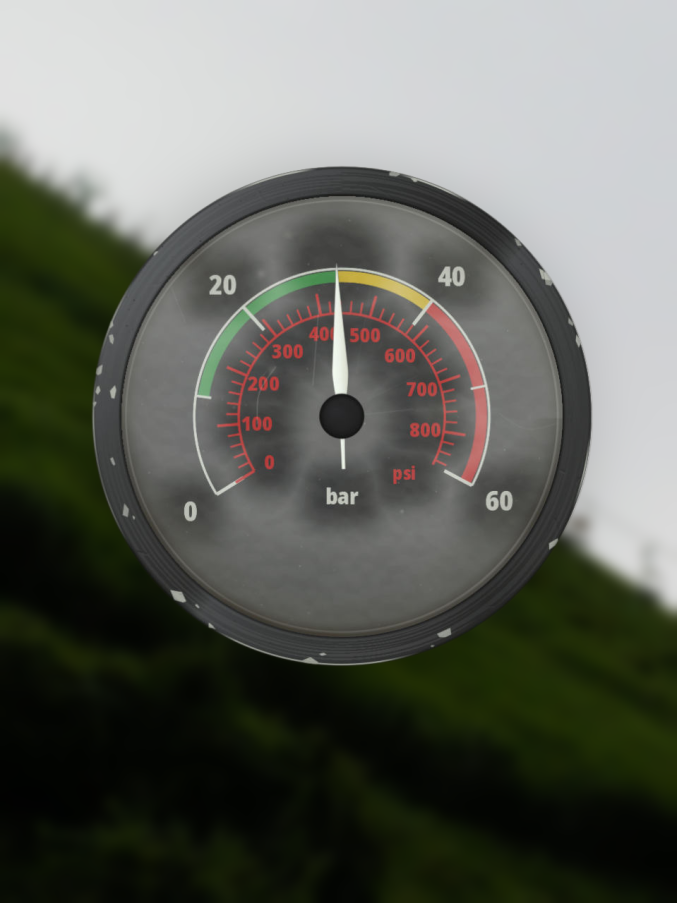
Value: 30
